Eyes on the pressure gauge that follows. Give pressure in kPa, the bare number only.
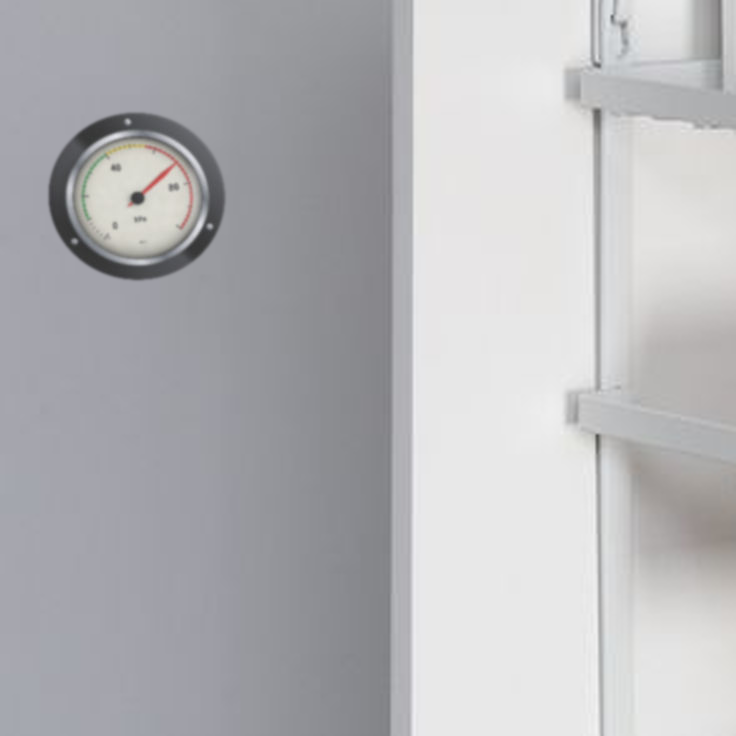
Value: 70
